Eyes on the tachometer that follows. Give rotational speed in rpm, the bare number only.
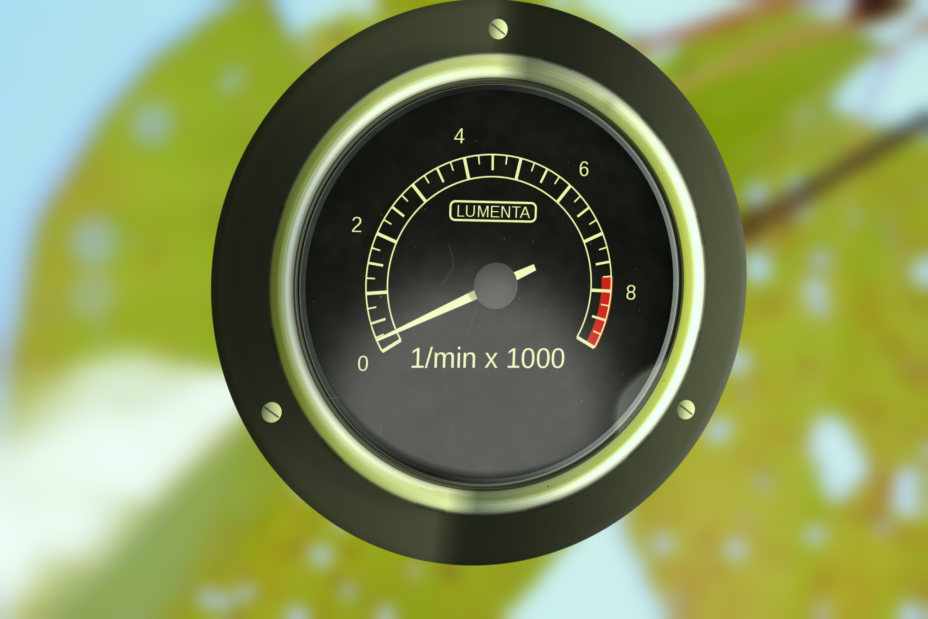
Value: 250
